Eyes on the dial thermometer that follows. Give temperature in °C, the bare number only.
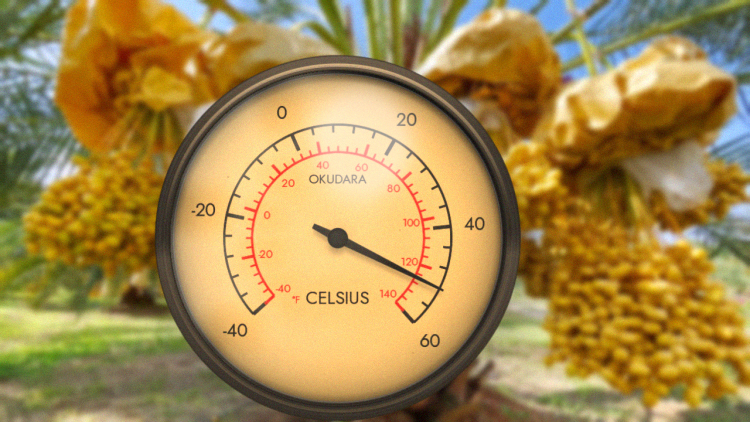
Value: 52
